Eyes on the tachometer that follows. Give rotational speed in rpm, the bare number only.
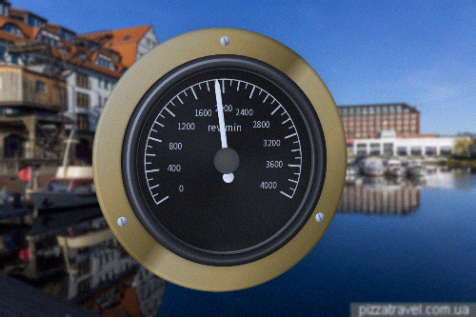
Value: 1900
